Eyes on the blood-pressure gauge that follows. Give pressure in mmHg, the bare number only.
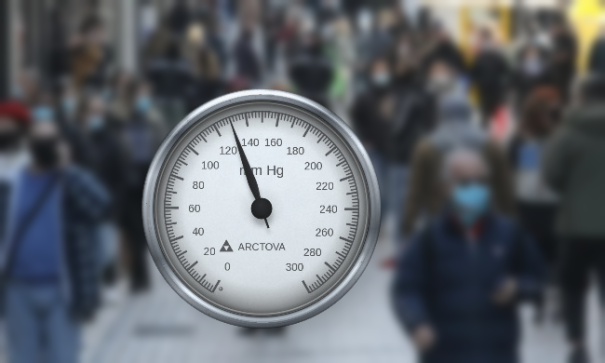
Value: 130
